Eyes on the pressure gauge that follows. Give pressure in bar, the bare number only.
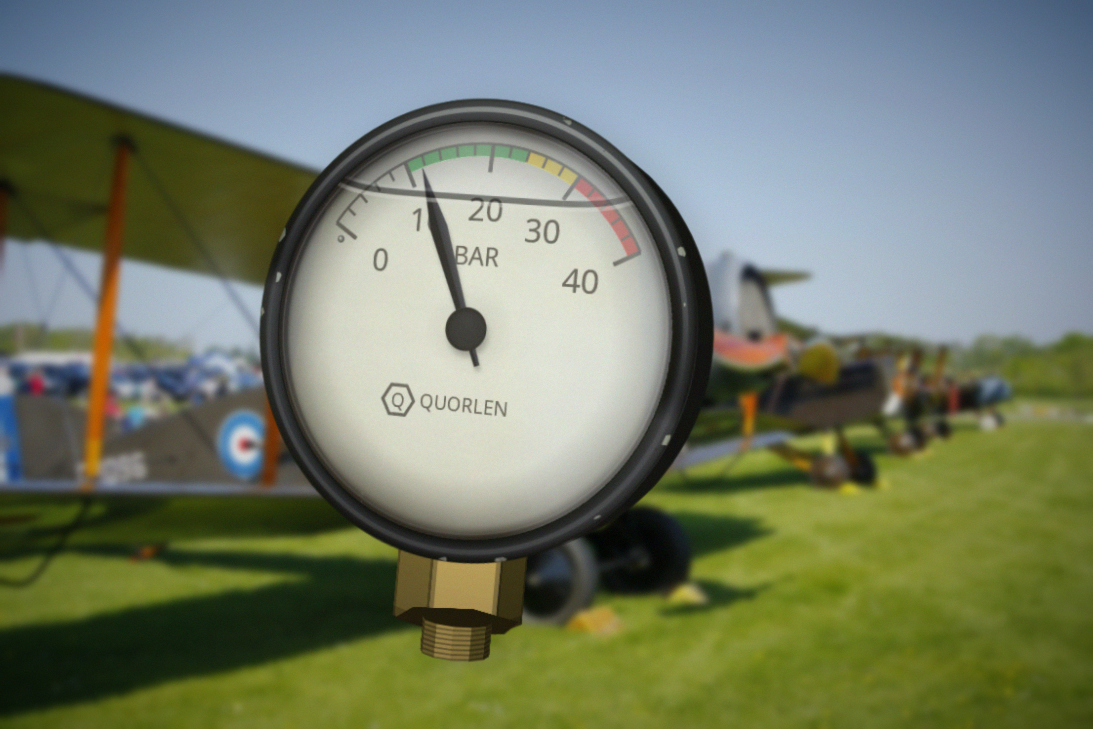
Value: 12
